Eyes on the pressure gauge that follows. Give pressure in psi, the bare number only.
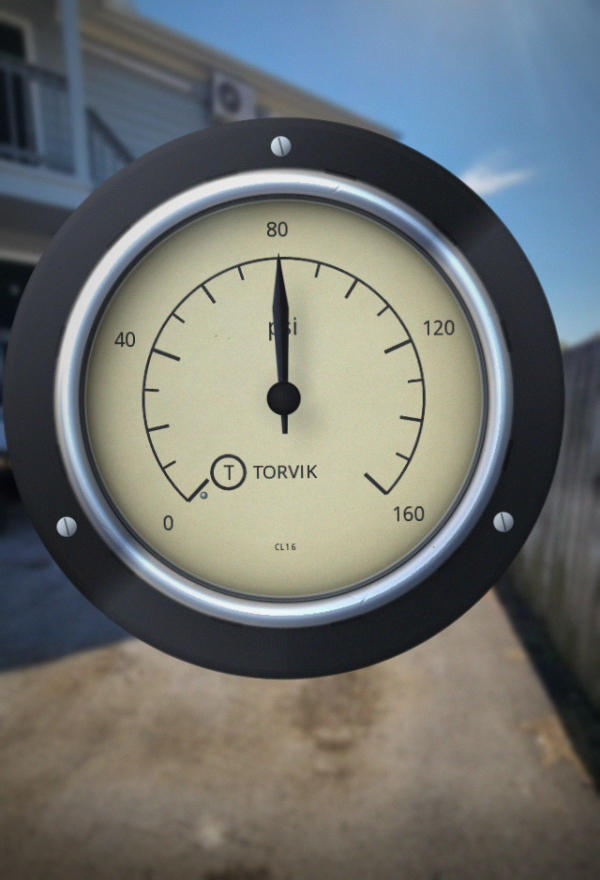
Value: 80
